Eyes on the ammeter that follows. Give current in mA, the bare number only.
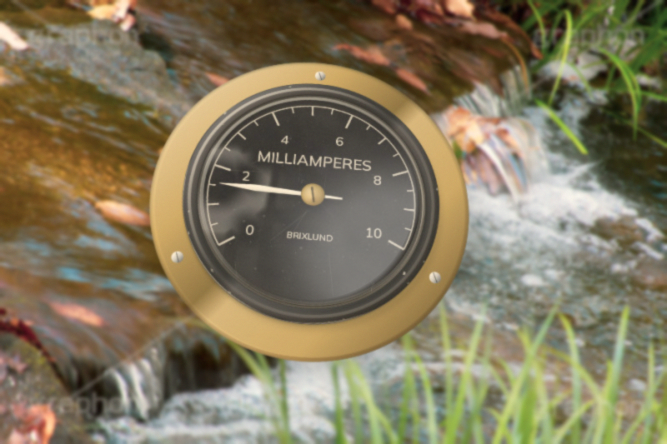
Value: 1.5
